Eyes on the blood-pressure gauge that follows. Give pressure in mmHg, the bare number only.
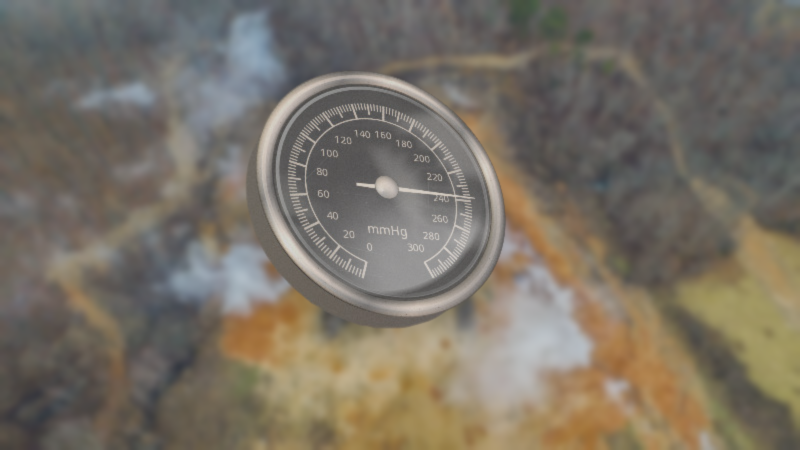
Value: 240
